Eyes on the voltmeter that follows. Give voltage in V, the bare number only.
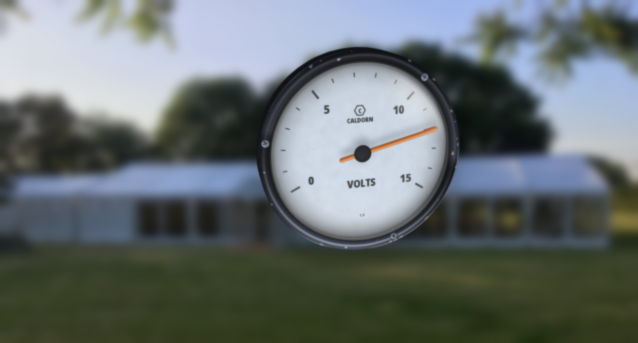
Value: 12
